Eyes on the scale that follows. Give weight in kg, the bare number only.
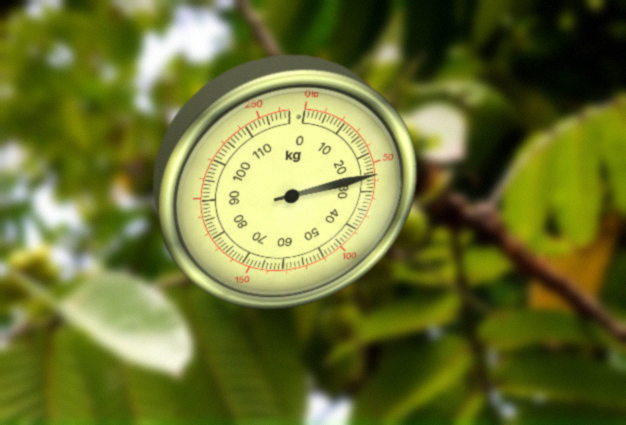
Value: 25
